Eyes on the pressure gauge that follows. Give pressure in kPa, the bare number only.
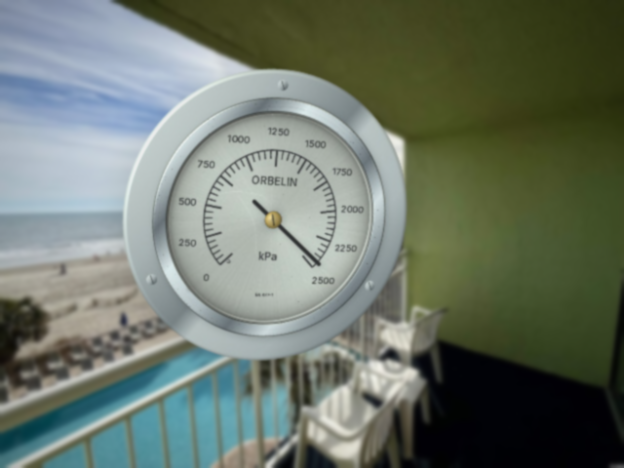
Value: 2450
